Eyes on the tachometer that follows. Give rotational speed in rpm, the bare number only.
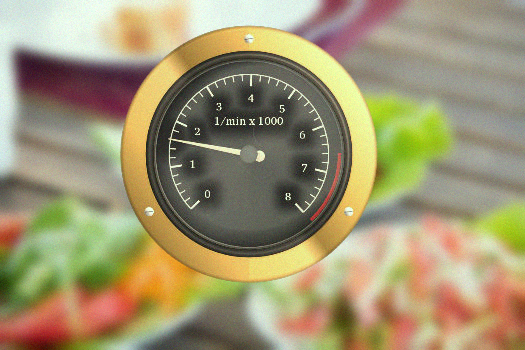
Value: 1600
